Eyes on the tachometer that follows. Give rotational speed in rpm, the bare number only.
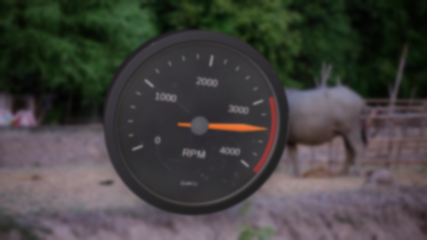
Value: 3400
